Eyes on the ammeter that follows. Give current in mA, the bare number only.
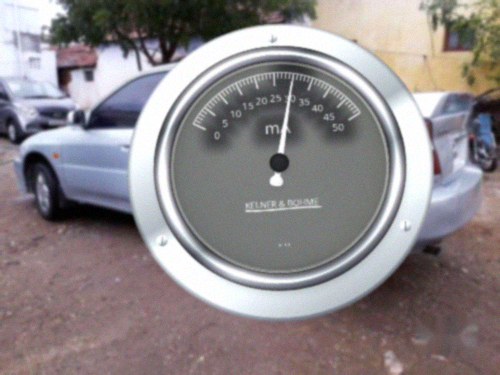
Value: 30
